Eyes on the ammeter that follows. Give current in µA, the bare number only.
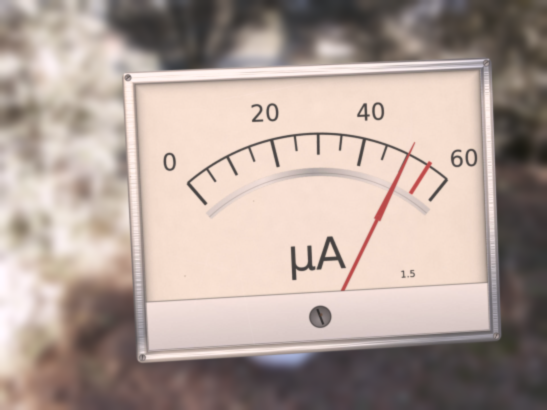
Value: 50
